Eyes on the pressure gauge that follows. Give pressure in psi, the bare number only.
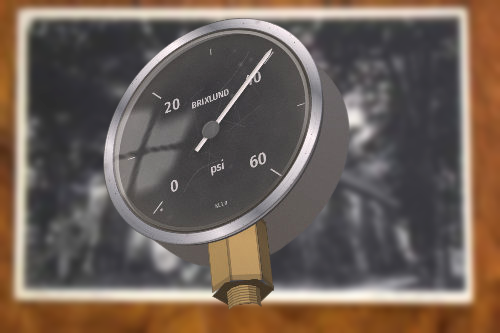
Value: 40
